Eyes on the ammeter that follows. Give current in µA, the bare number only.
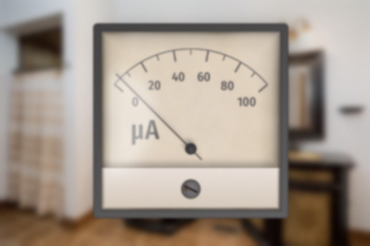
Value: 5
